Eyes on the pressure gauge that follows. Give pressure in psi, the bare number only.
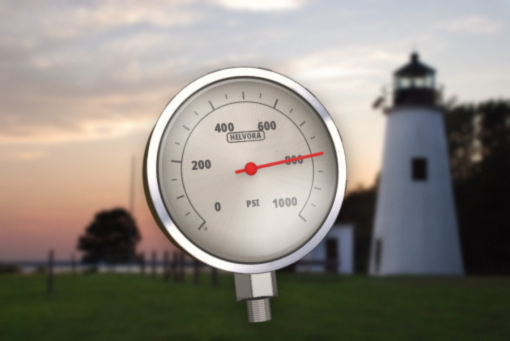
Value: 800
